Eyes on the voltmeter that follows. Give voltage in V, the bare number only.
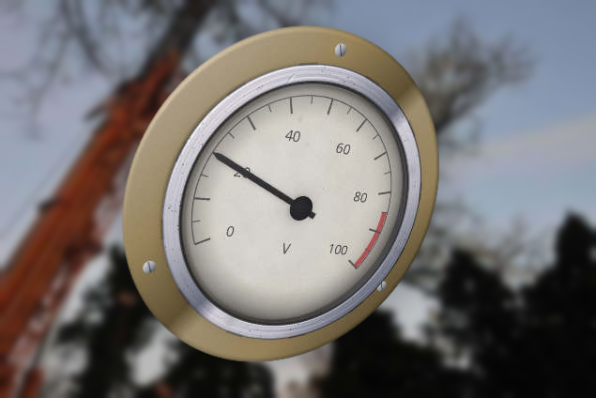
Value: 20
